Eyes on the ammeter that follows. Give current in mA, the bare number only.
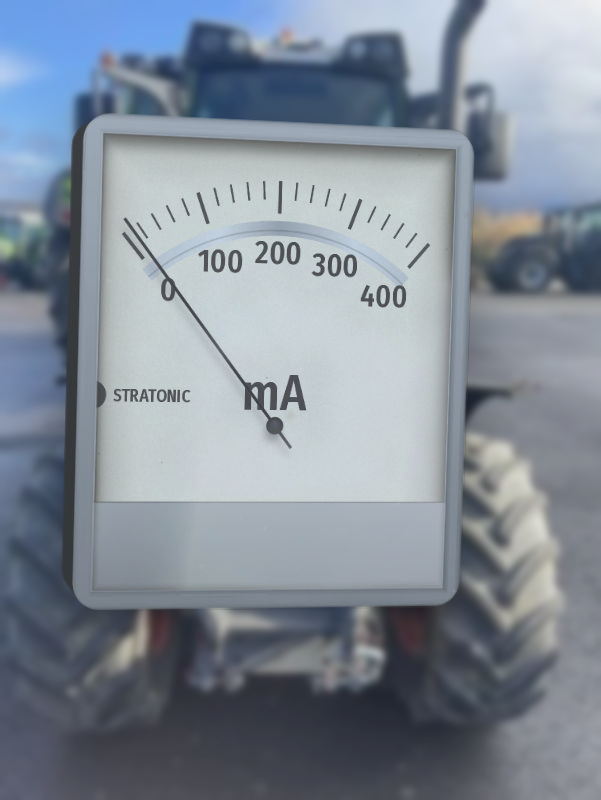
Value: 10
